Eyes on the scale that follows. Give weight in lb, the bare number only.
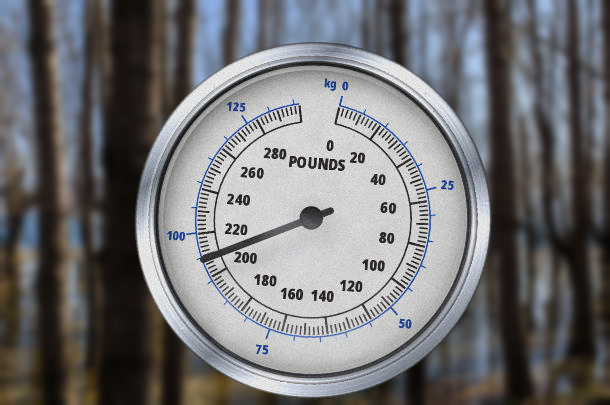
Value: 208
